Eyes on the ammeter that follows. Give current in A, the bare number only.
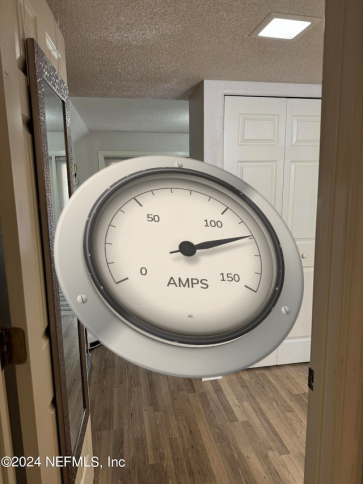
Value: 120
